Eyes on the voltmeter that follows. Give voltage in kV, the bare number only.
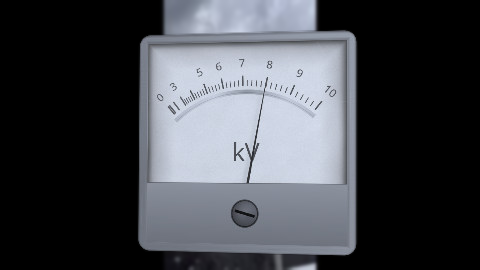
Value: 8
